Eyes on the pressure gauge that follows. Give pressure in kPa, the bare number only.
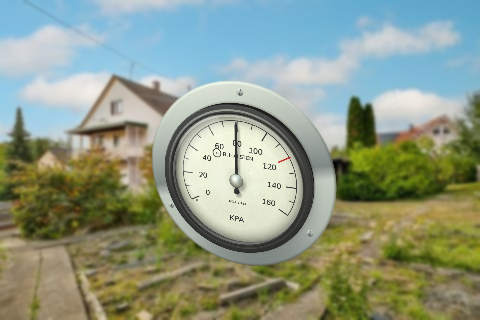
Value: 80
